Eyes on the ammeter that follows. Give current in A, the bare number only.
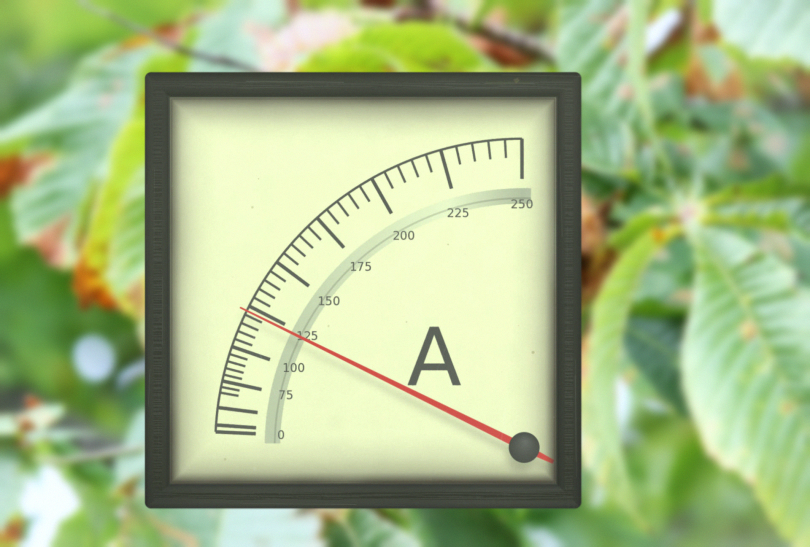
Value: 122.5
